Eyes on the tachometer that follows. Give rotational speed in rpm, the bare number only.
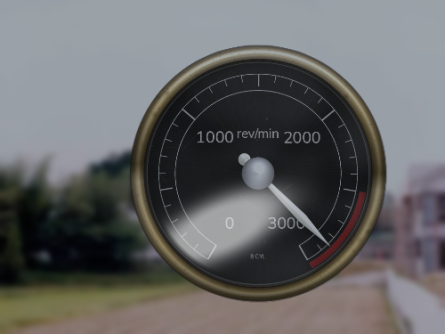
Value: 2850
